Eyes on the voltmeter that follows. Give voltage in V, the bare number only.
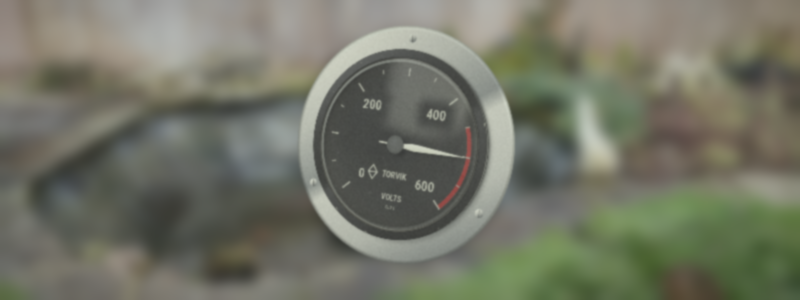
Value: 500
